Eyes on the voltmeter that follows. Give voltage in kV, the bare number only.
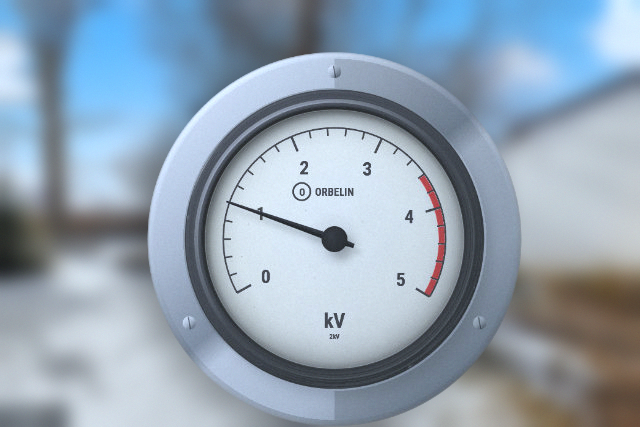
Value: 1
